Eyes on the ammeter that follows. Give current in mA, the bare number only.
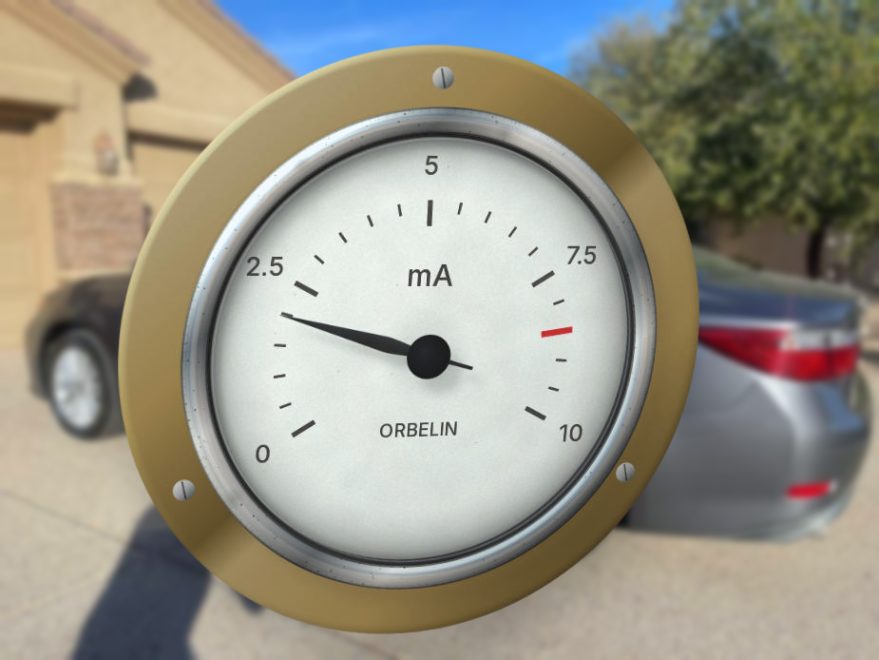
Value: 2
